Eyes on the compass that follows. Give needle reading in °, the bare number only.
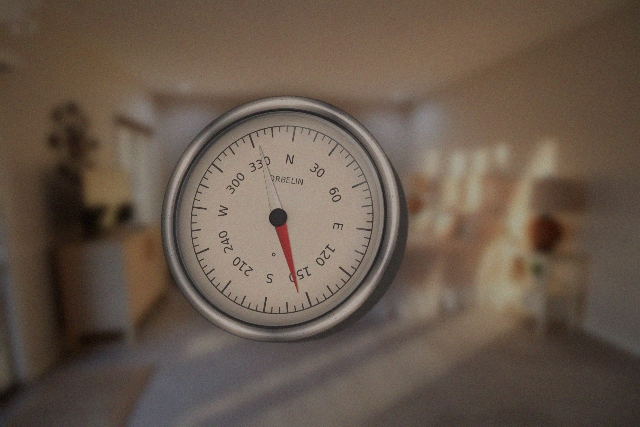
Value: 155
